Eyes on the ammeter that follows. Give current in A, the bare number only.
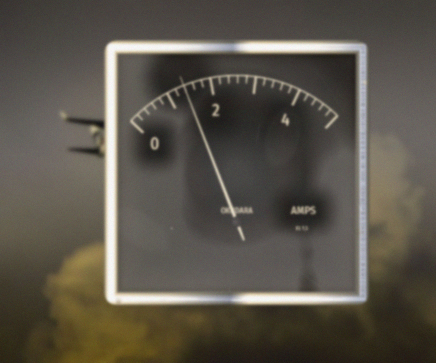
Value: 1.4
